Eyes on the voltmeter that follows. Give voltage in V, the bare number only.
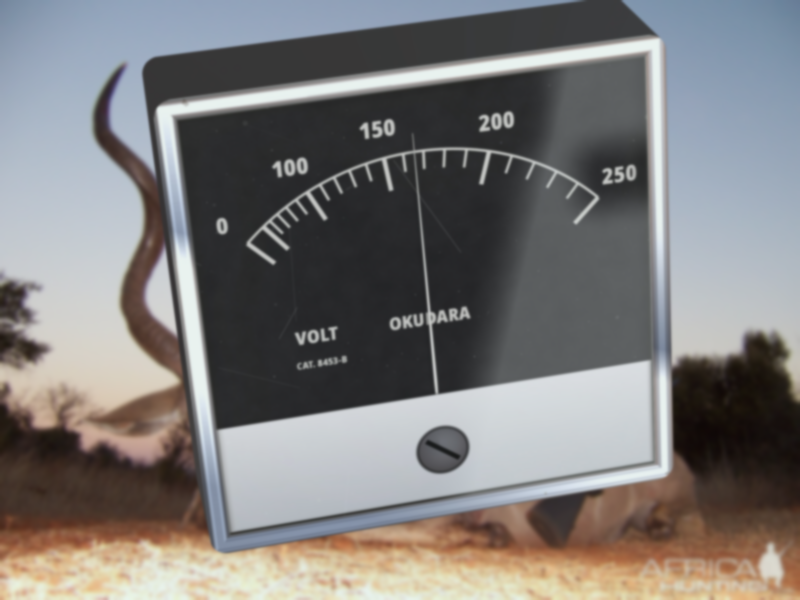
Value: 165
